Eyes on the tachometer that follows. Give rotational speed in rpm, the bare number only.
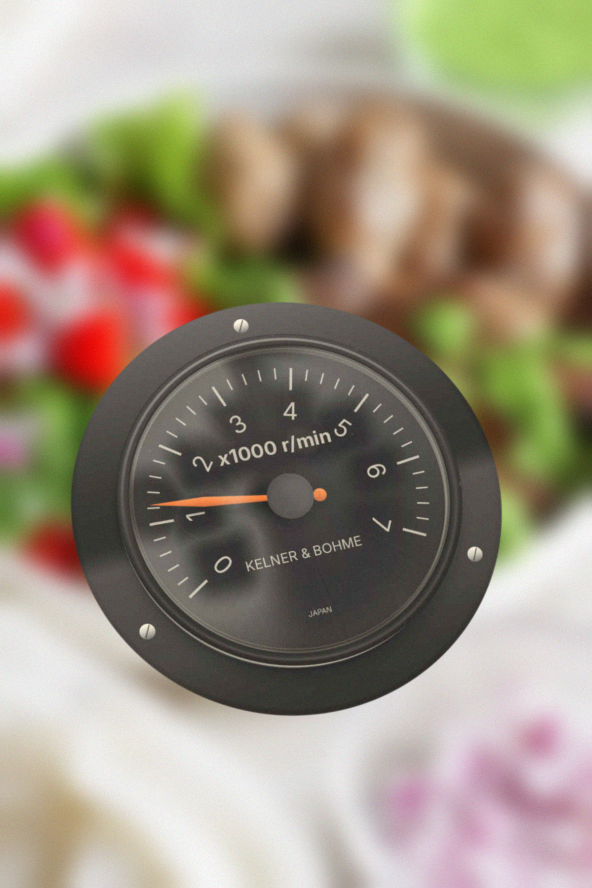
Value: 1200
